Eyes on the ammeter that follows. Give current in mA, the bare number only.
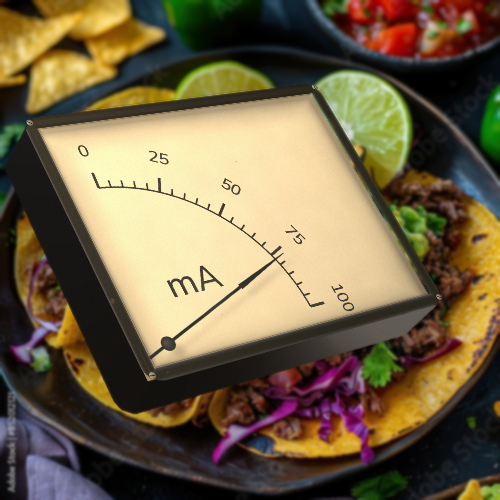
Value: 77.5
